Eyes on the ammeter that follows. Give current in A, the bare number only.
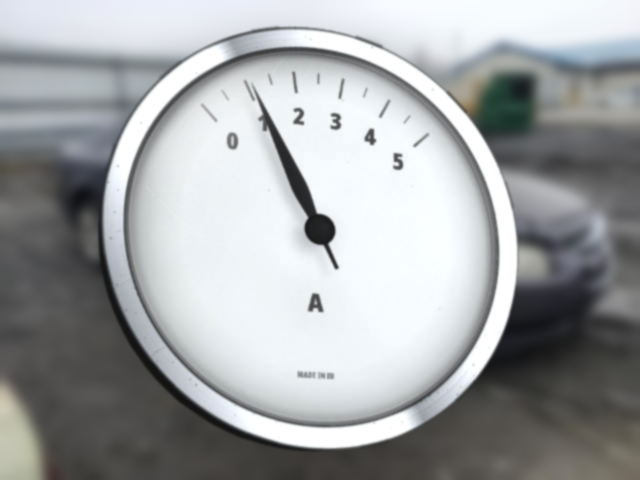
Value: 1
